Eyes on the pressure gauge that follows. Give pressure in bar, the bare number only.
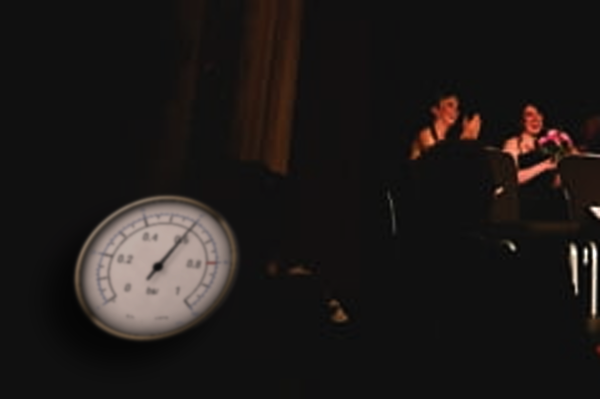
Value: 0.6
